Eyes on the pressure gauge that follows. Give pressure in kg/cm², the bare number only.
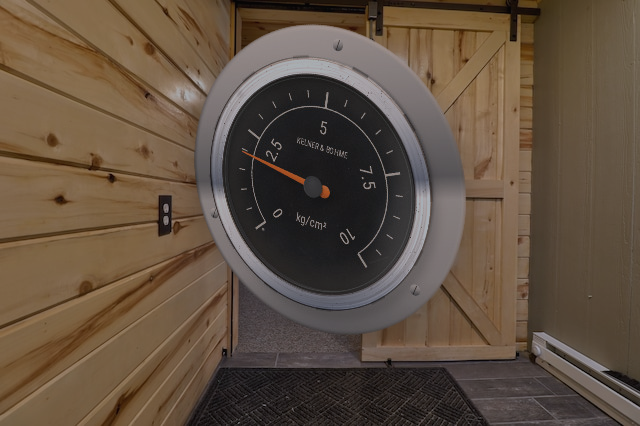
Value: 2
